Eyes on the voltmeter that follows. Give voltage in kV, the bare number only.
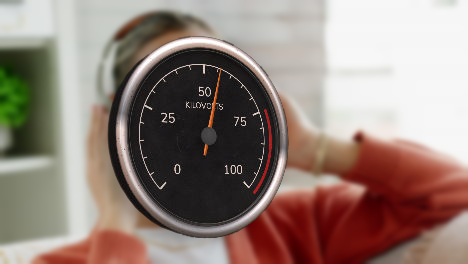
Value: 55
